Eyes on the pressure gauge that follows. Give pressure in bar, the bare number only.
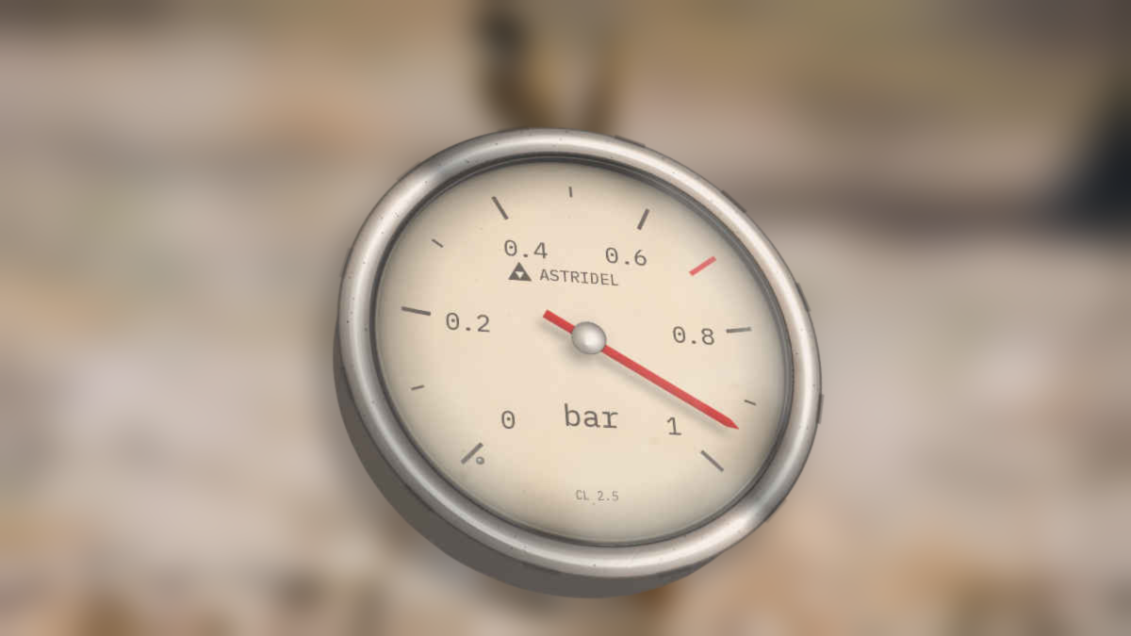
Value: 0.95
